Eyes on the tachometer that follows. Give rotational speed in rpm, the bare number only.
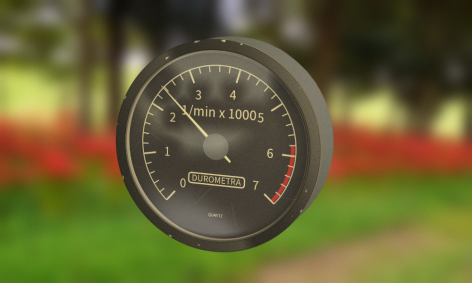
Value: 2400
